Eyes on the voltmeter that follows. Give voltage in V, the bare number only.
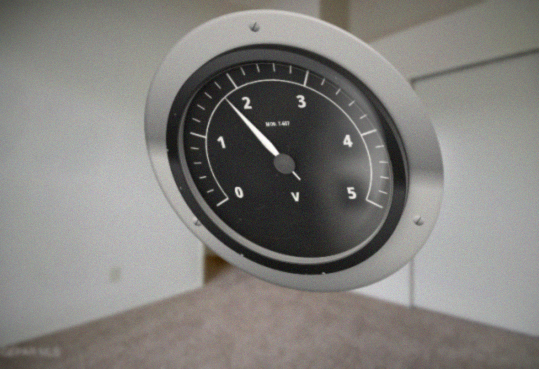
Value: 1.8
